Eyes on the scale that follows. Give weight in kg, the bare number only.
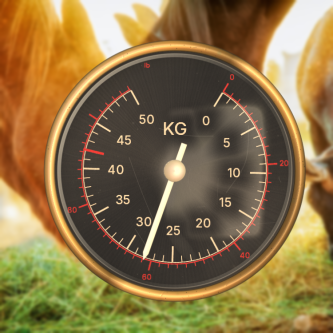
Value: 28
